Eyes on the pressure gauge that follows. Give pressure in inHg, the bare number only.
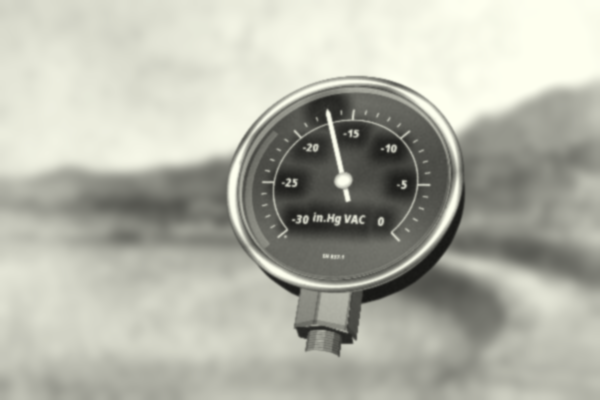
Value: -17
